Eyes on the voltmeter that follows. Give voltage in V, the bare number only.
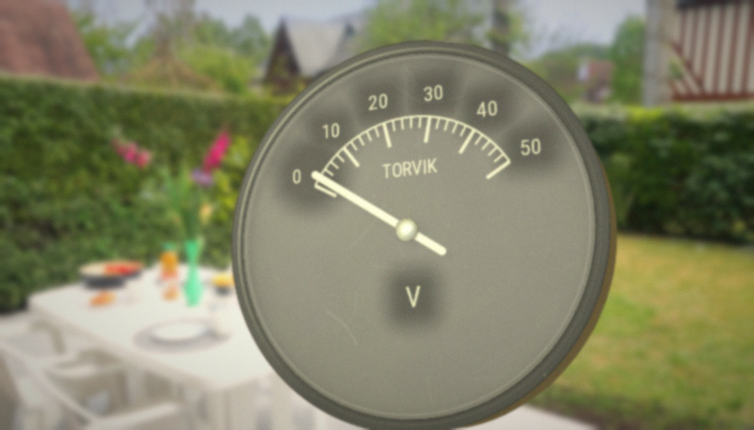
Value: 2
